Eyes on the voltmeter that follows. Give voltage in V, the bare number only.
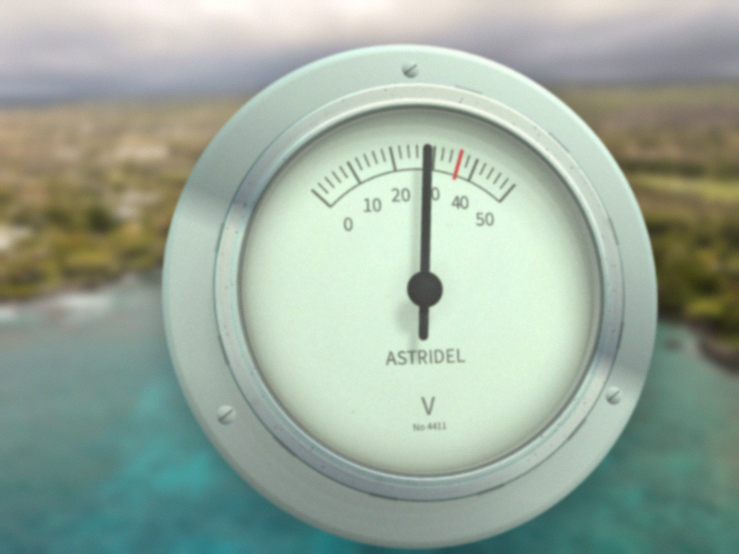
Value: 28
